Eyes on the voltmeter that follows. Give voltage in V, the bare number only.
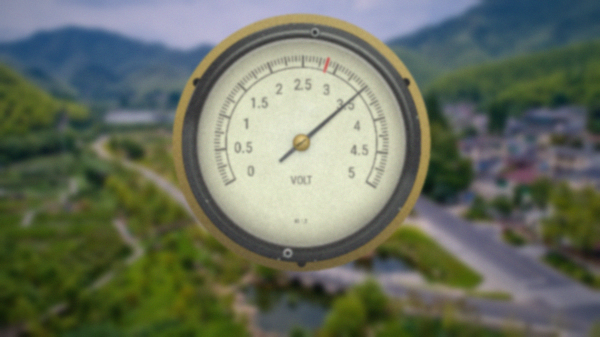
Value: 3.5
